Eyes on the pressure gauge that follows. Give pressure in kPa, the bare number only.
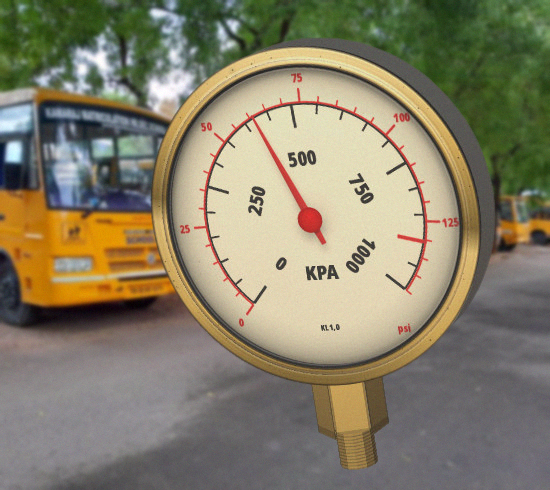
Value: 425
